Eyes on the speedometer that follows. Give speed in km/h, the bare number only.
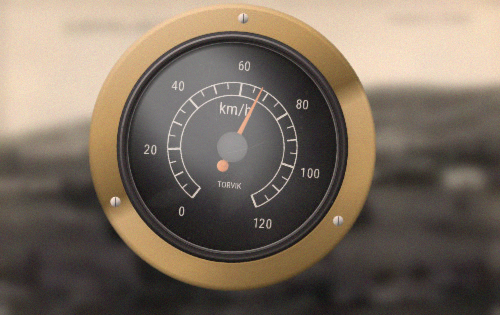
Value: 67.5
